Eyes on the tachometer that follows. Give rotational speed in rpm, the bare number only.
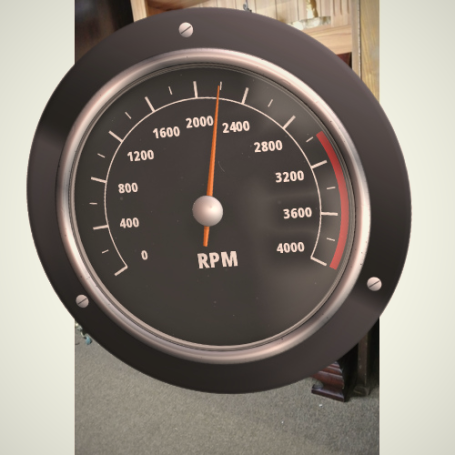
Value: 2200
